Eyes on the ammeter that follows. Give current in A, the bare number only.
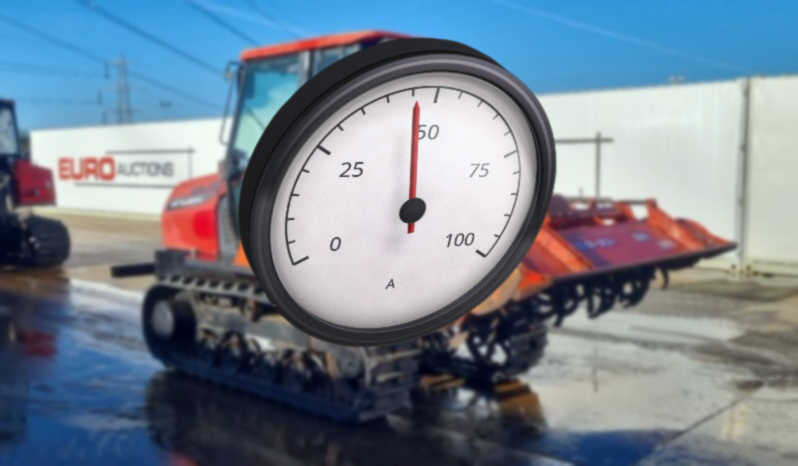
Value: 45
